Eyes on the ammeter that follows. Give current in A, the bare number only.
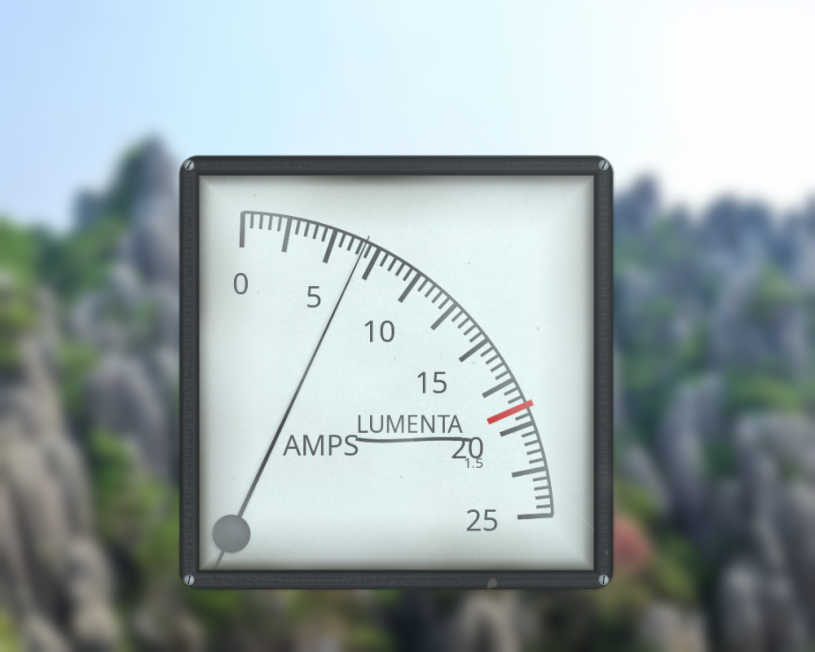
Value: 6.75
